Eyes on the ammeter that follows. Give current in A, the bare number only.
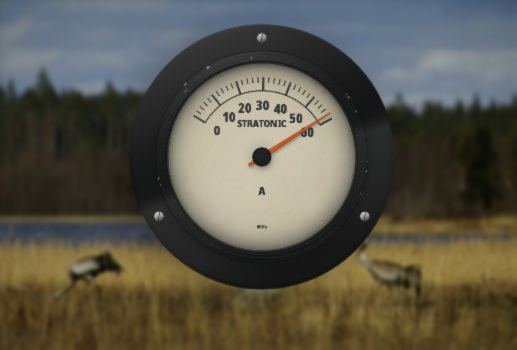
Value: 58
